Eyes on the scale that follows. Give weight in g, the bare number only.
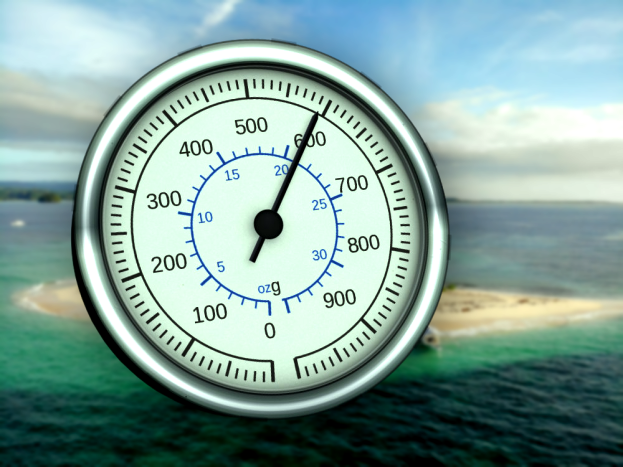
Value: 590
